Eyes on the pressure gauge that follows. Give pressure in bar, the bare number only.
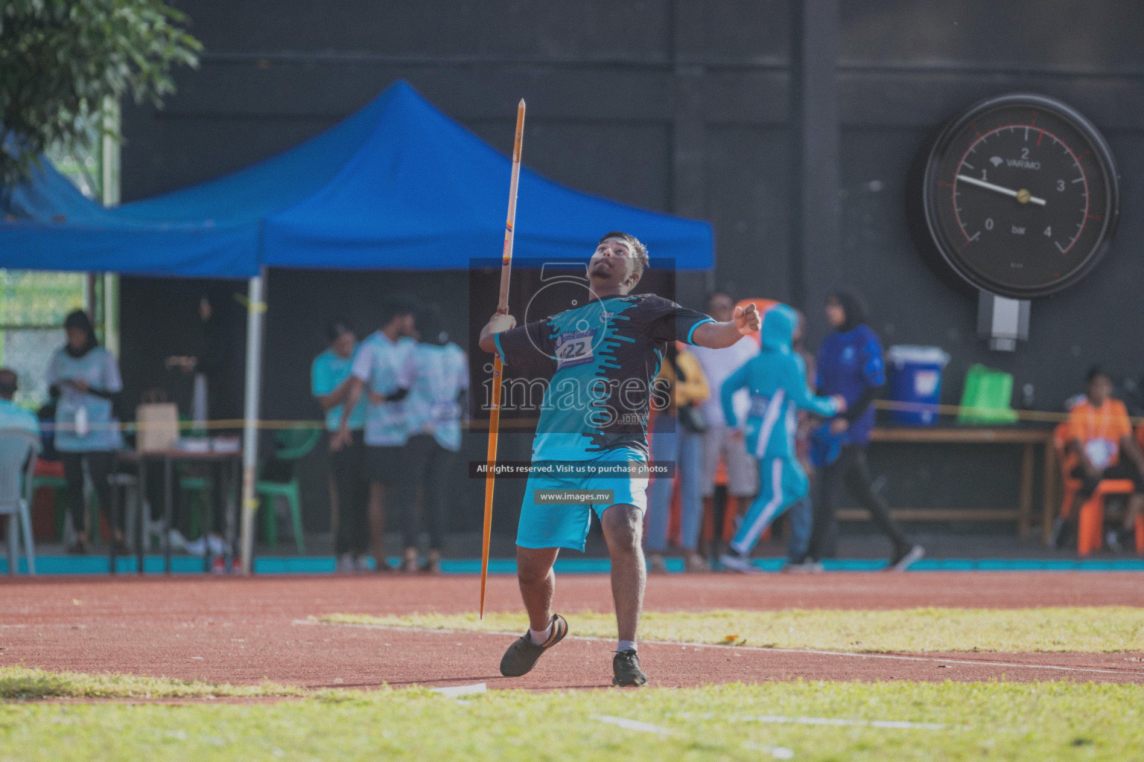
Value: 0.8
